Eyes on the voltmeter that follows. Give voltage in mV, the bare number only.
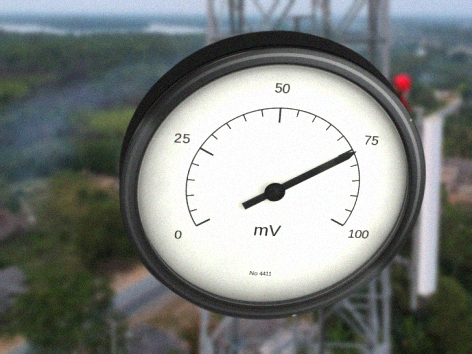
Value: 75
